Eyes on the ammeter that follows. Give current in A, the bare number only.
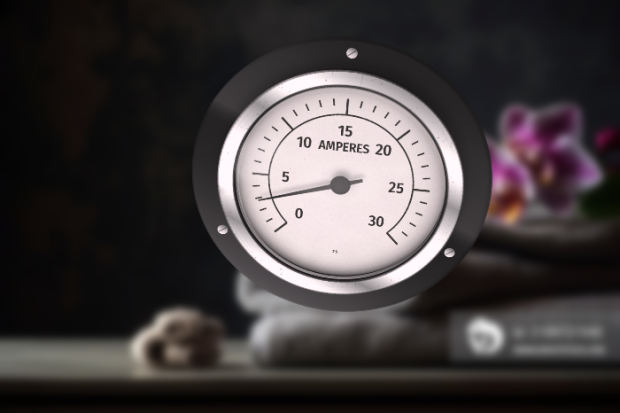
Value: 3
